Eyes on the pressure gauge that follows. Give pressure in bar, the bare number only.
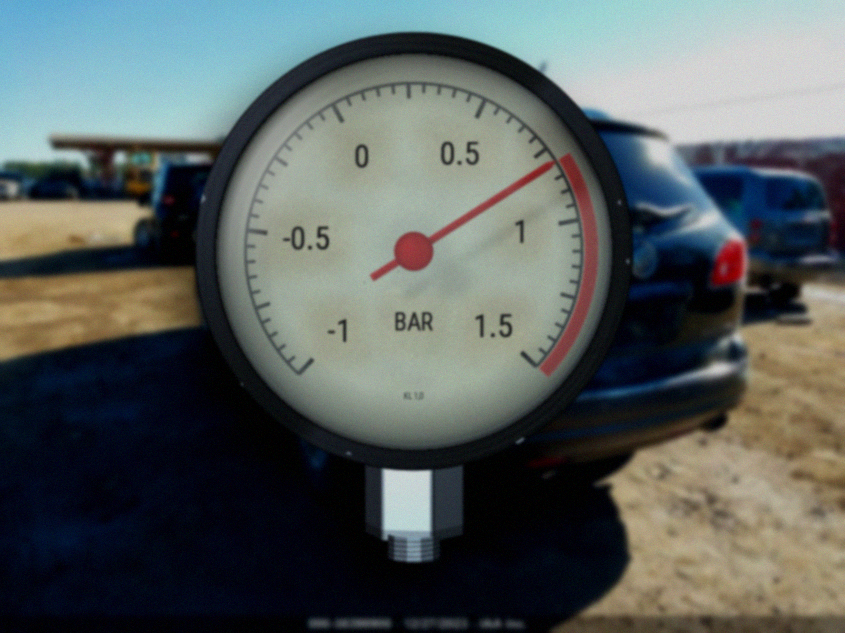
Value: 0.8
